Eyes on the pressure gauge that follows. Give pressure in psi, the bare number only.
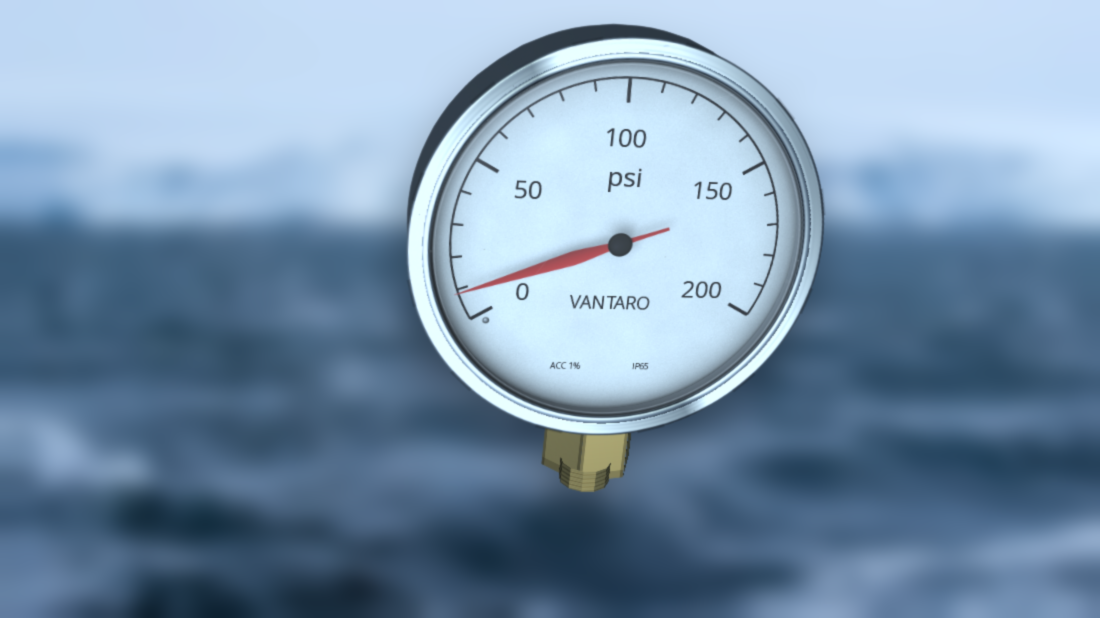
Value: 10
